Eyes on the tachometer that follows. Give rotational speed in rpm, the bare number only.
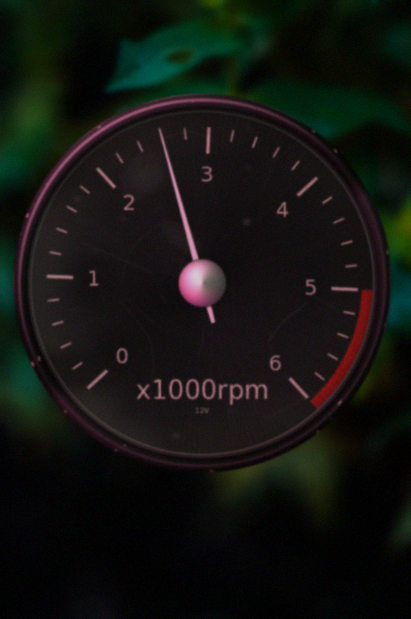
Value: 2600
